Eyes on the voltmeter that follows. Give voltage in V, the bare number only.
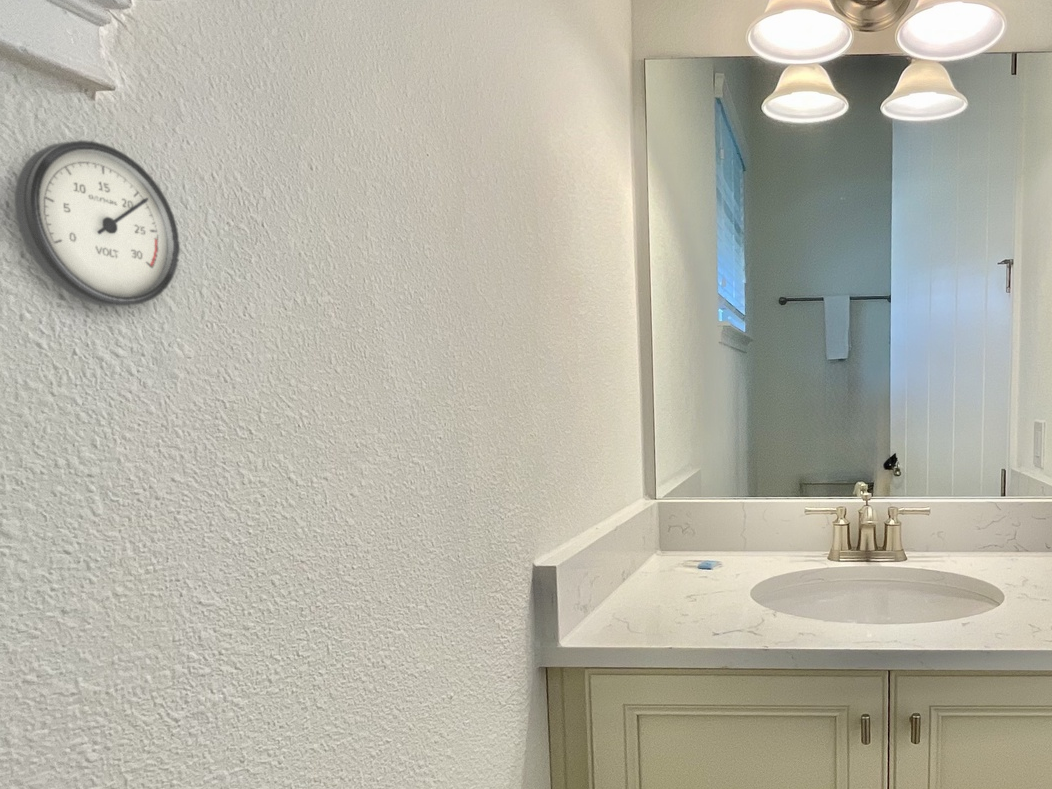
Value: 21
